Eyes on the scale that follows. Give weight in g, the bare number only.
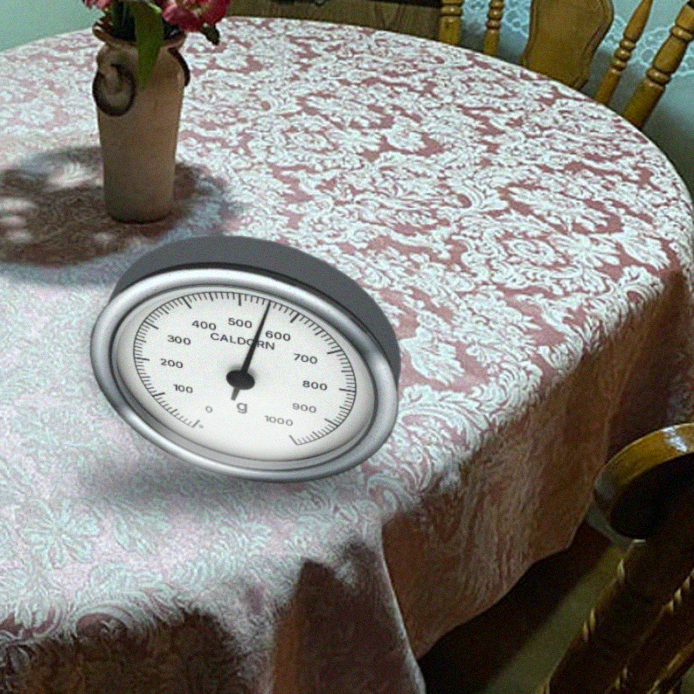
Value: 550
